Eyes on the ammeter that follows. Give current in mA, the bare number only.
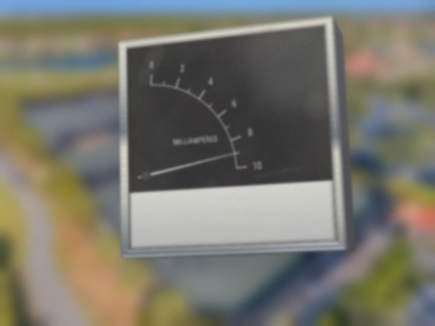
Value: 9
